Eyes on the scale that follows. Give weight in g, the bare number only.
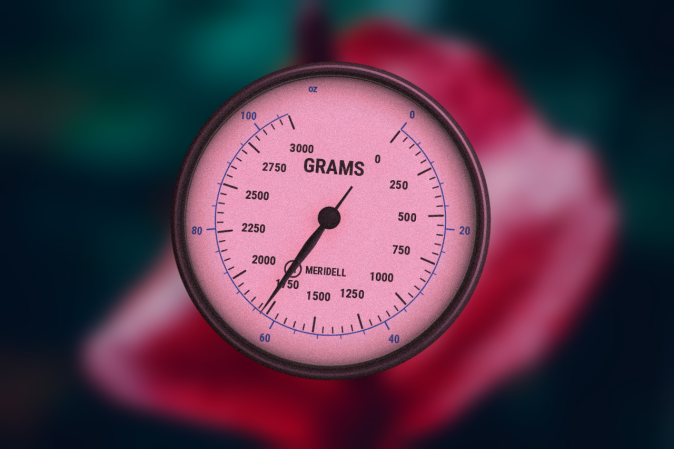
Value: 1775
